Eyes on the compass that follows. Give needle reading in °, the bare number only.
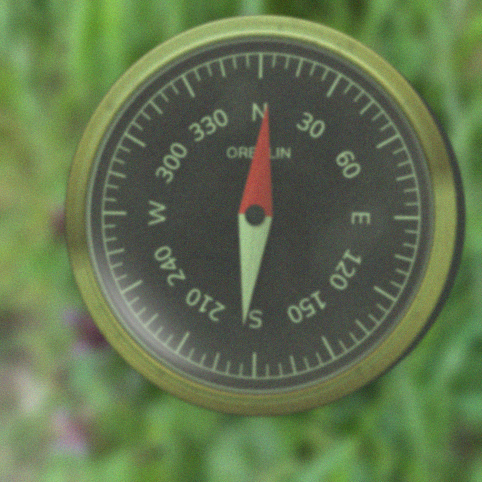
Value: 5
